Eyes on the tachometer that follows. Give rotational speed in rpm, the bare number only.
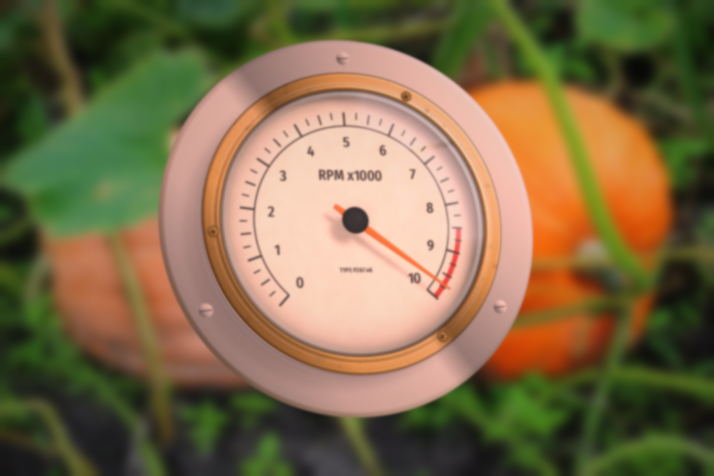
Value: 9750
